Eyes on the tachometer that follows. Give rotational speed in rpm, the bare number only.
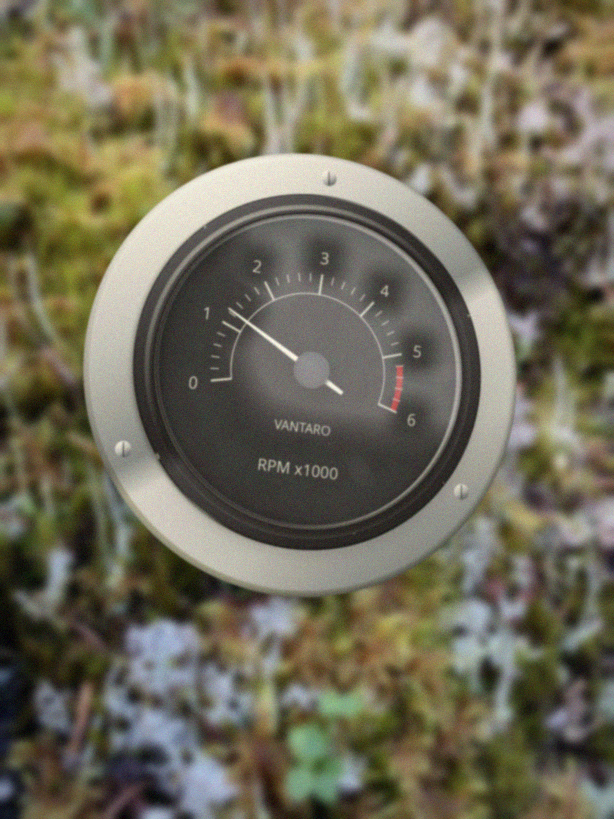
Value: 1200
